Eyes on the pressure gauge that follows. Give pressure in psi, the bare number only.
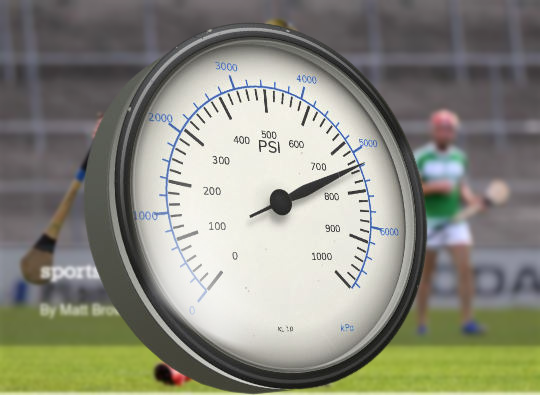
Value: 750
